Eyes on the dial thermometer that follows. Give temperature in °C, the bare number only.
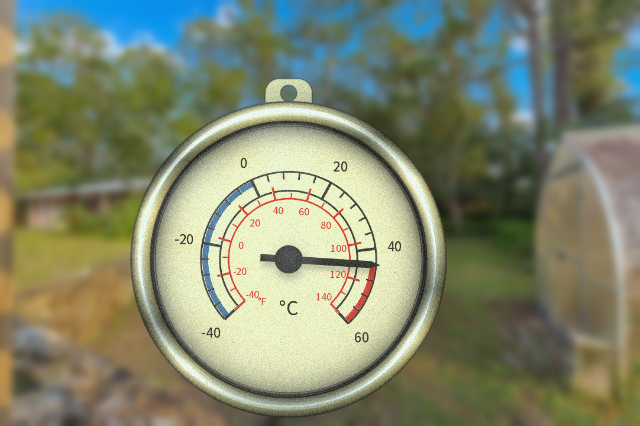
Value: 44
